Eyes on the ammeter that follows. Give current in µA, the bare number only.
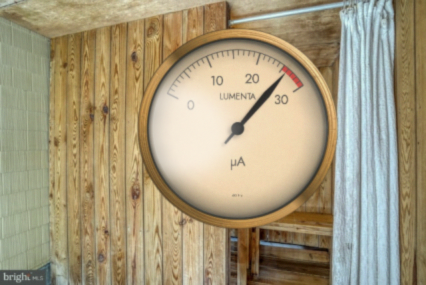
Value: 26
